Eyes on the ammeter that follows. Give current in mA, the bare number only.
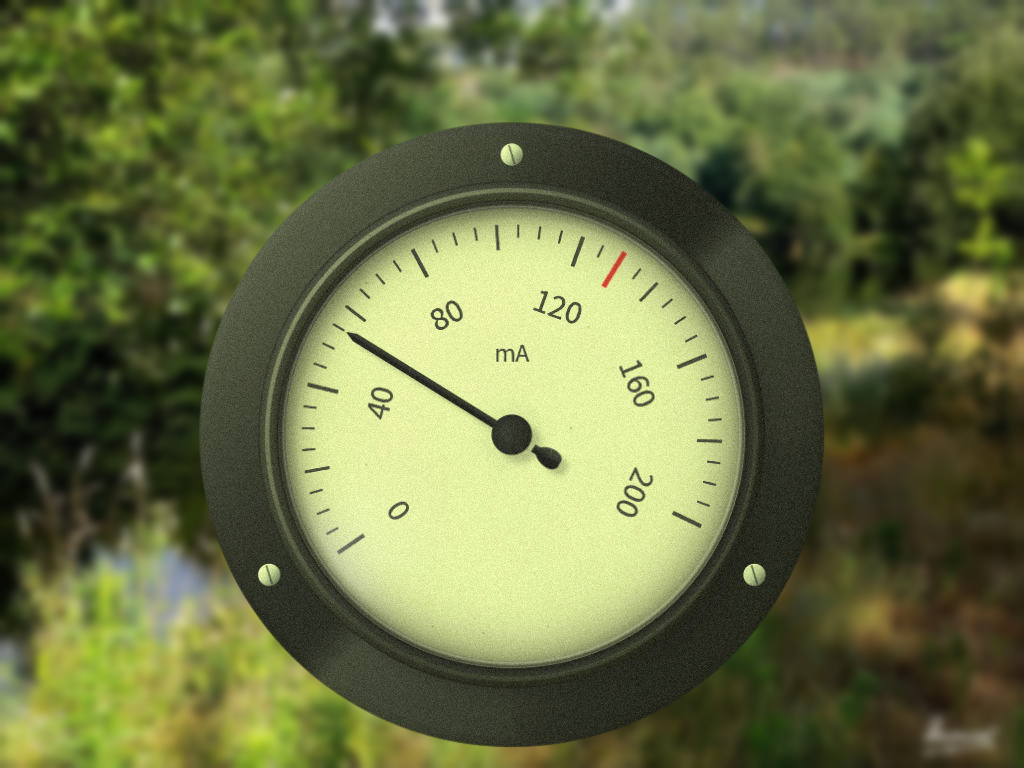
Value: 55
